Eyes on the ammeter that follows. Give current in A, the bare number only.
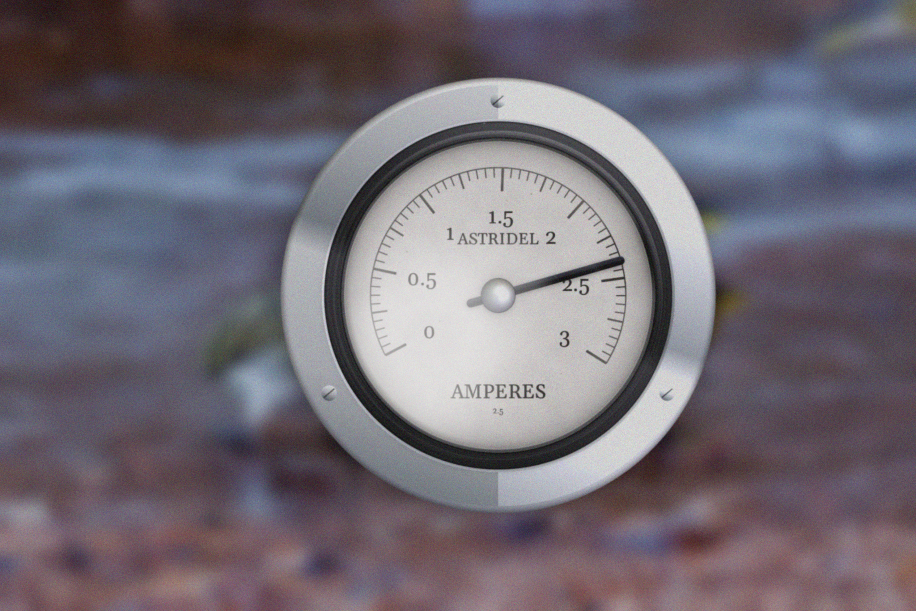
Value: 2.4
